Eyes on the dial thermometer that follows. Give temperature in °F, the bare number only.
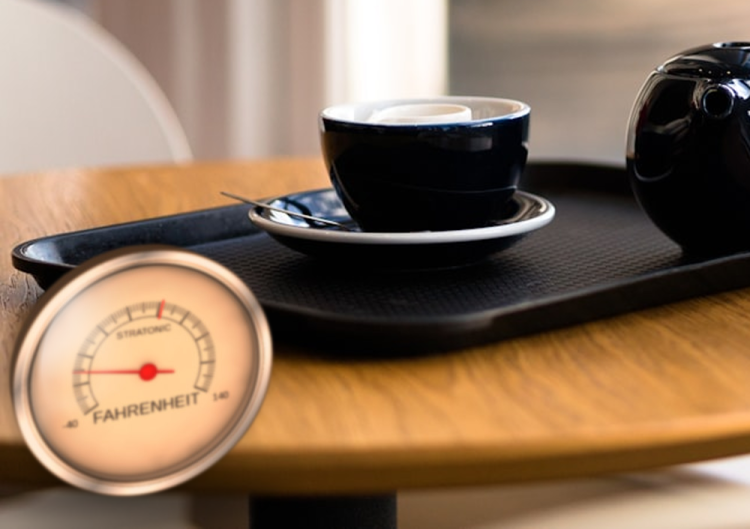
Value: -10
